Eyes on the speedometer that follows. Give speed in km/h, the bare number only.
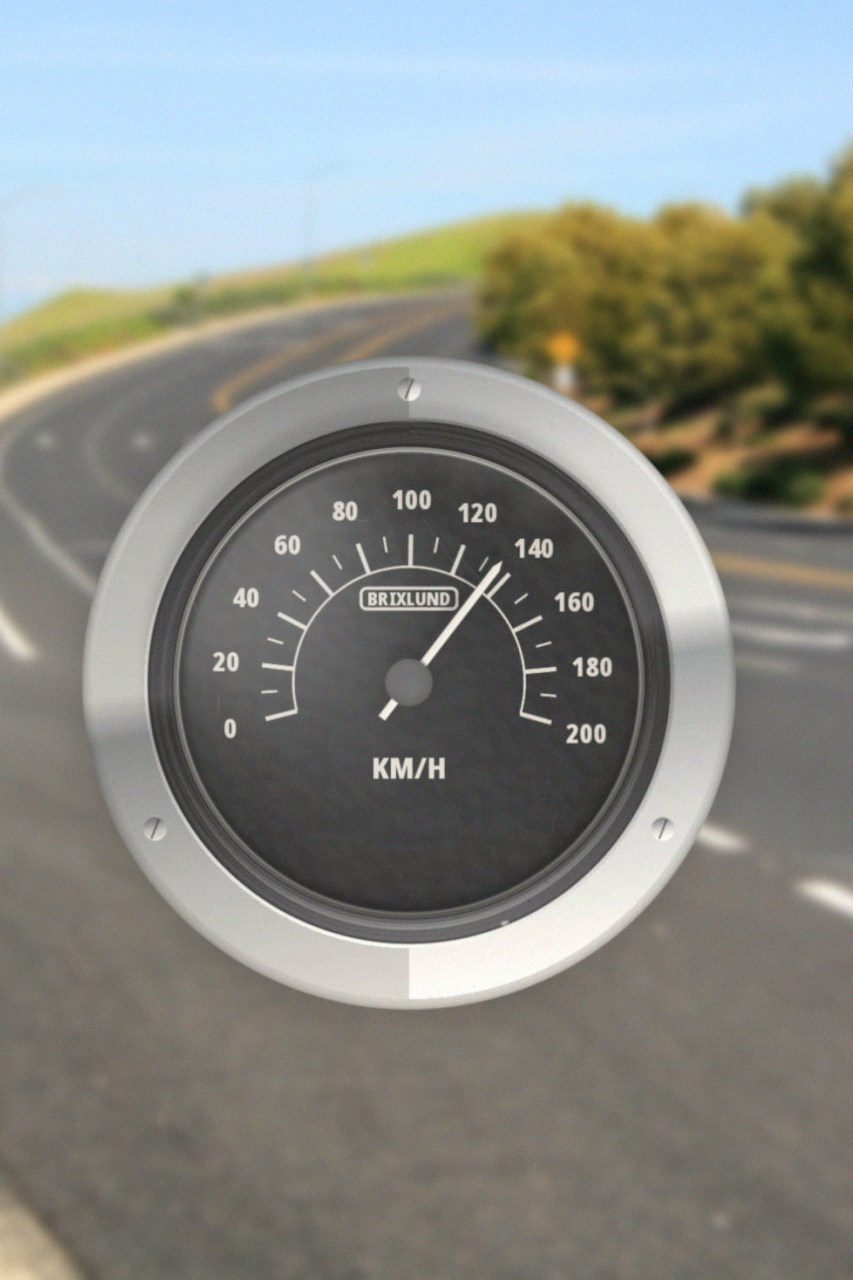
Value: 135
